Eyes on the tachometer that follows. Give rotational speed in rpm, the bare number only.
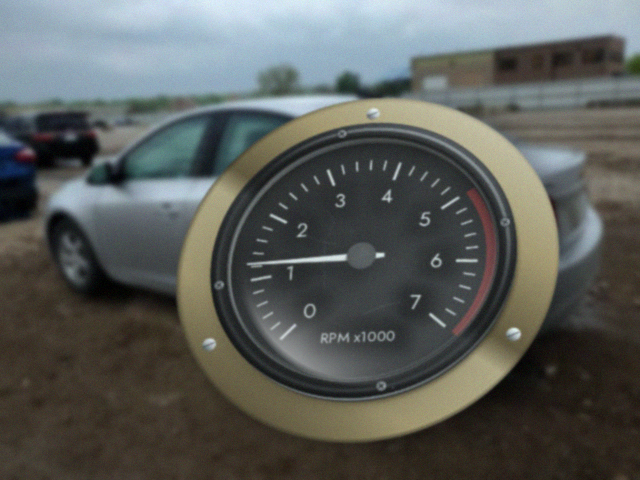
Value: 1200
